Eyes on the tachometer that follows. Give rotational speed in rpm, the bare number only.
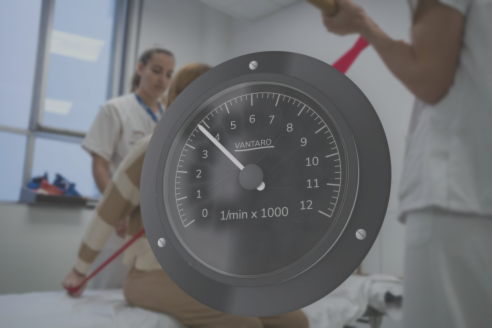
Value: 3800
